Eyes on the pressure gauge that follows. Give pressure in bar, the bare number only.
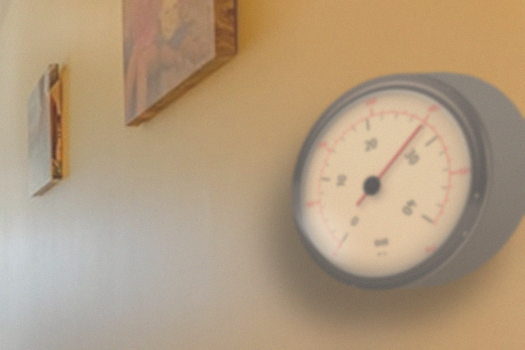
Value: 28
